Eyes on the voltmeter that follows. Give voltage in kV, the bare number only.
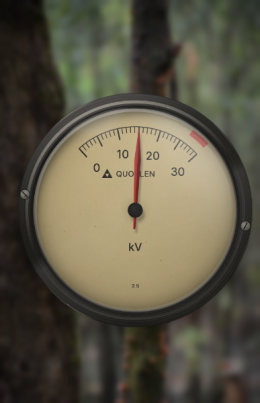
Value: 15
